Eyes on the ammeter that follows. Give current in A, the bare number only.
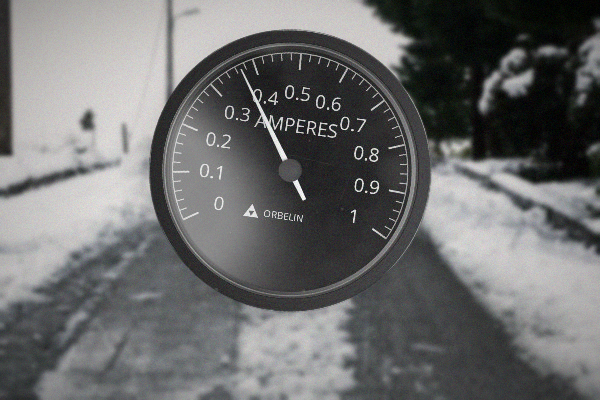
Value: 0.37
